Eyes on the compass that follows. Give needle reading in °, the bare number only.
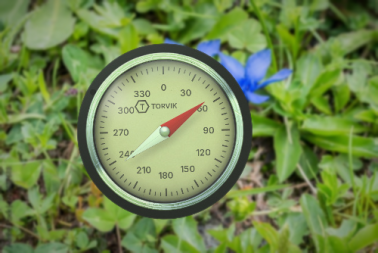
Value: 55
